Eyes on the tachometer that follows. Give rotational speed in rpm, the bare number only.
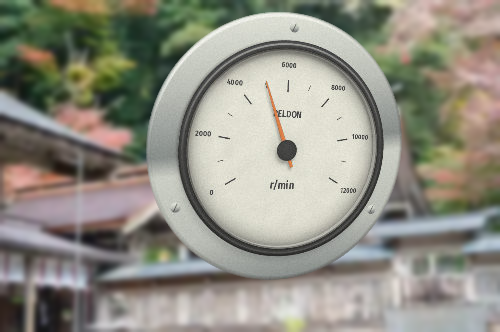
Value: 5000
